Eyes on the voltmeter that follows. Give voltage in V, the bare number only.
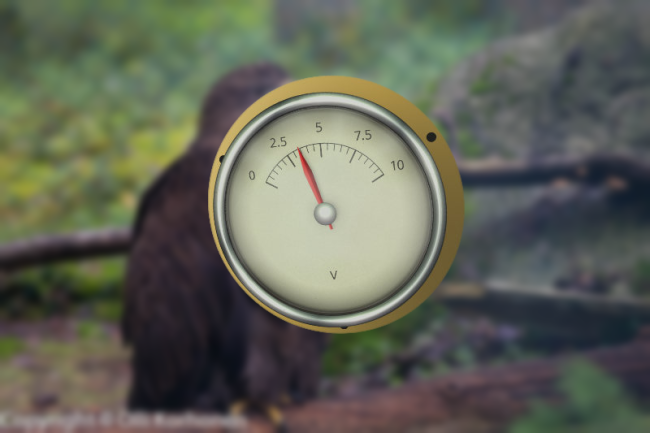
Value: 3.5
